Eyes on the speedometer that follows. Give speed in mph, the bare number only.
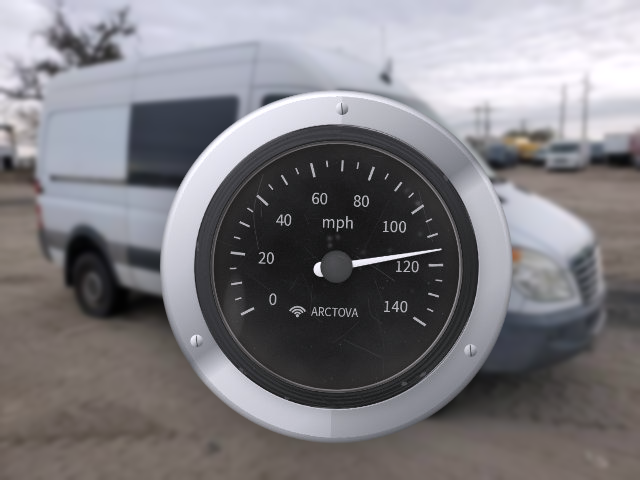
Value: 115
